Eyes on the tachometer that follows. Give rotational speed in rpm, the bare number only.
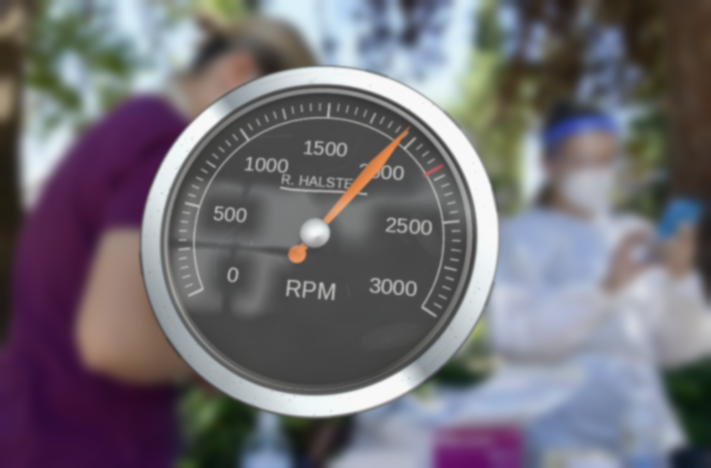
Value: 1950
